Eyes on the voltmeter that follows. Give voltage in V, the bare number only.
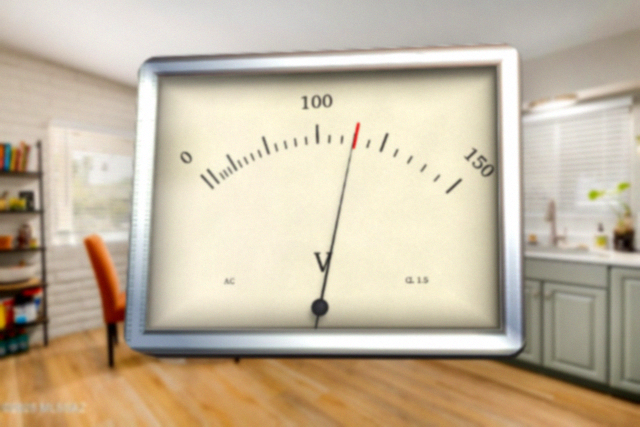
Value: 115
